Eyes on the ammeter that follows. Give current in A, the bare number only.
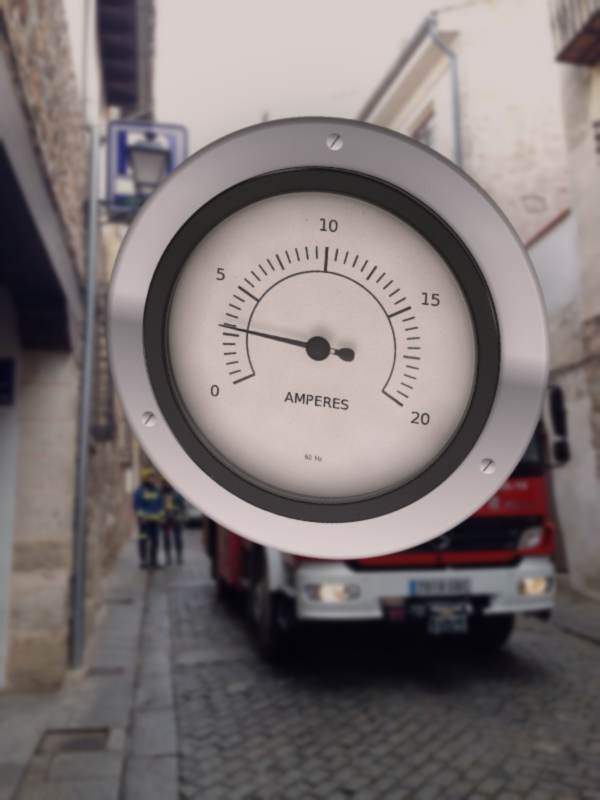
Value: 3
